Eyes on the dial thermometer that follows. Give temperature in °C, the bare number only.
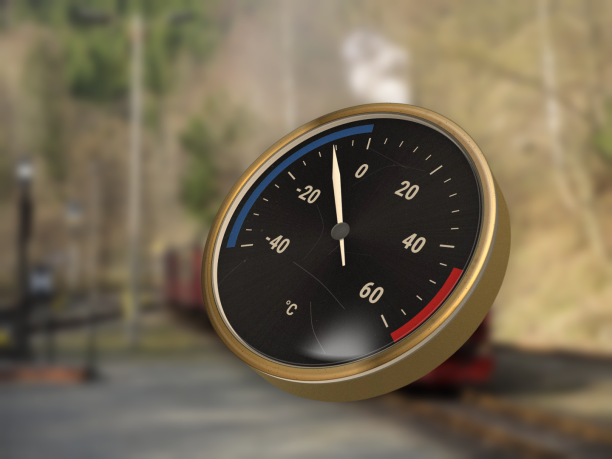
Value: -8
